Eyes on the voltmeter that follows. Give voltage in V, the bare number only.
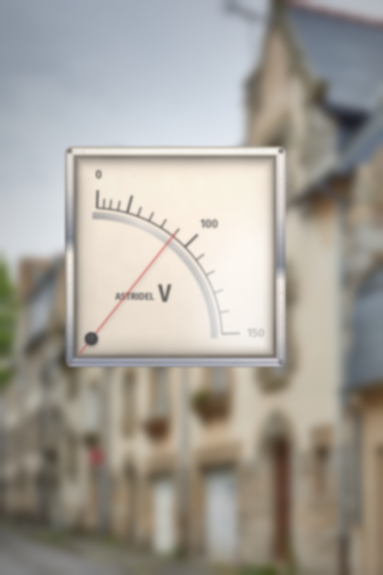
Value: 90
